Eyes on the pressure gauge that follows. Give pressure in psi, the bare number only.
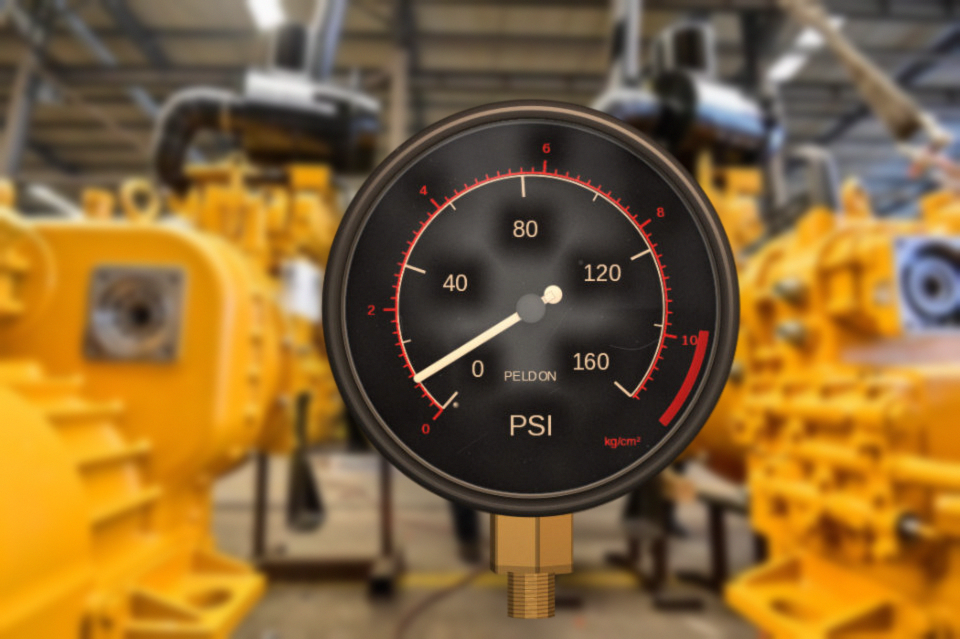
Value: 10
